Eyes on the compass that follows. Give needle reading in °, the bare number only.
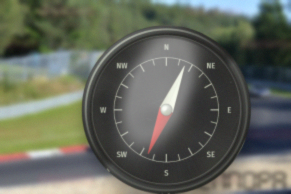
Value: 202.5
